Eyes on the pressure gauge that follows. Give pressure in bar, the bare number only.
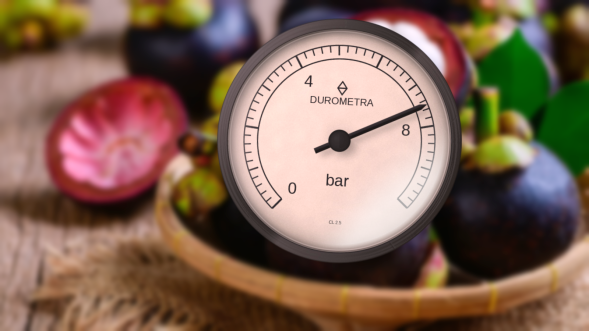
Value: 7.5
